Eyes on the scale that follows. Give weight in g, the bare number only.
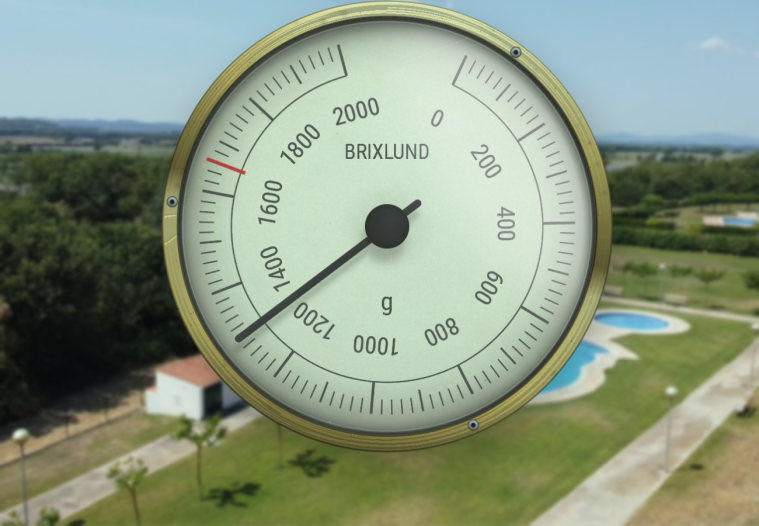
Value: 1300
